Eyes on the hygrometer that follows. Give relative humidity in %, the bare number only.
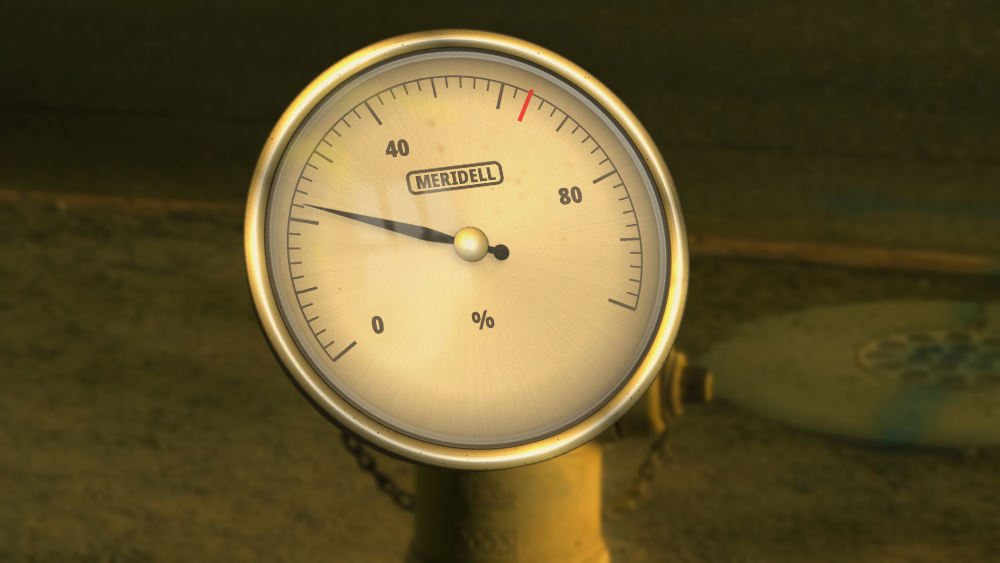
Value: 22
